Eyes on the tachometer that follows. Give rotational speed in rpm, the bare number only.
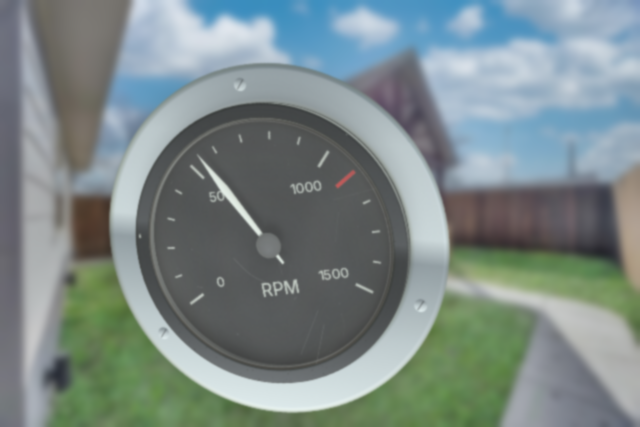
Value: 550
